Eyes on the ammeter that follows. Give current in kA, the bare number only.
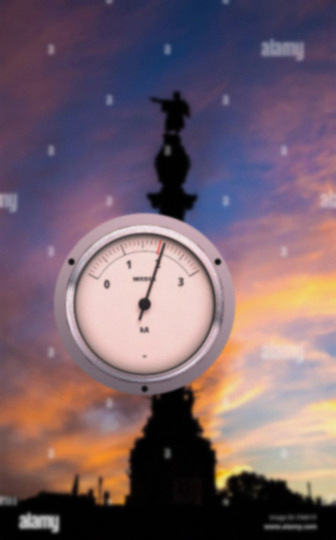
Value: 2
